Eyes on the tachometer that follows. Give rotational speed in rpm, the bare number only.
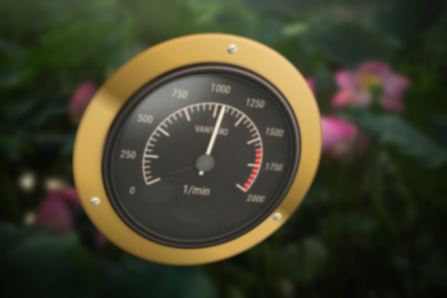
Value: 1050
